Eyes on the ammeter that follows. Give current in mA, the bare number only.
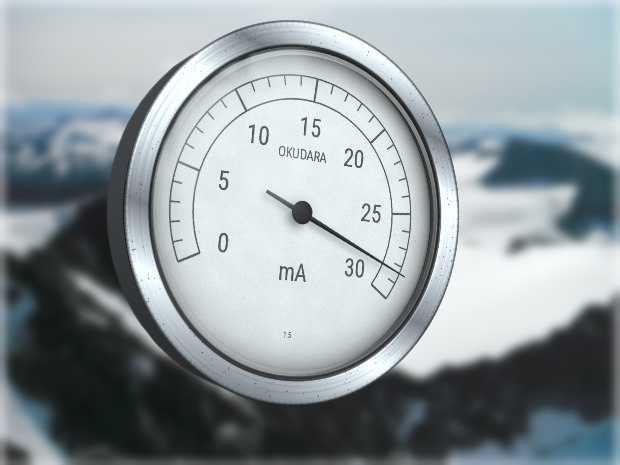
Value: 28.5
